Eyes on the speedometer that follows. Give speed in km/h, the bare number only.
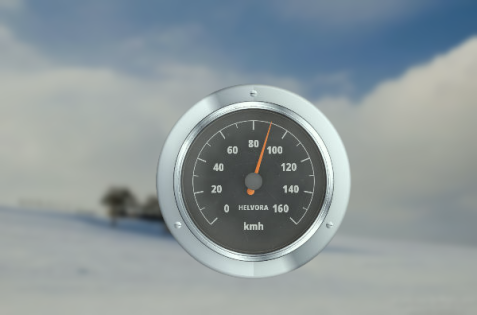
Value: 90
